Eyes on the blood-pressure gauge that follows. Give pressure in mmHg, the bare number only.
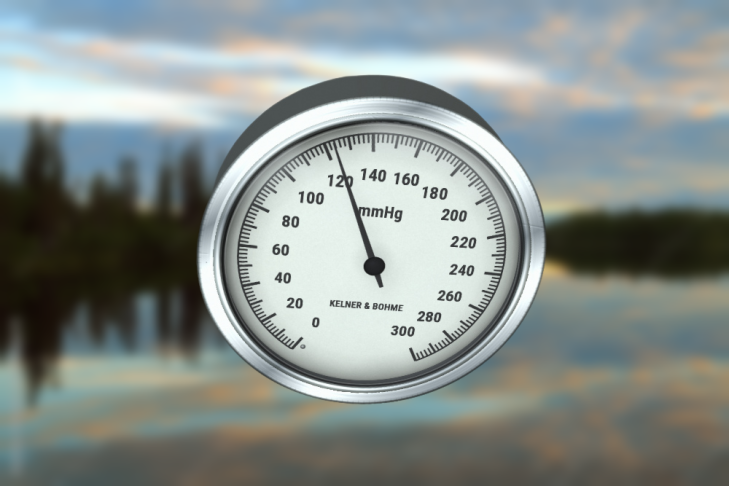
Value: 124
